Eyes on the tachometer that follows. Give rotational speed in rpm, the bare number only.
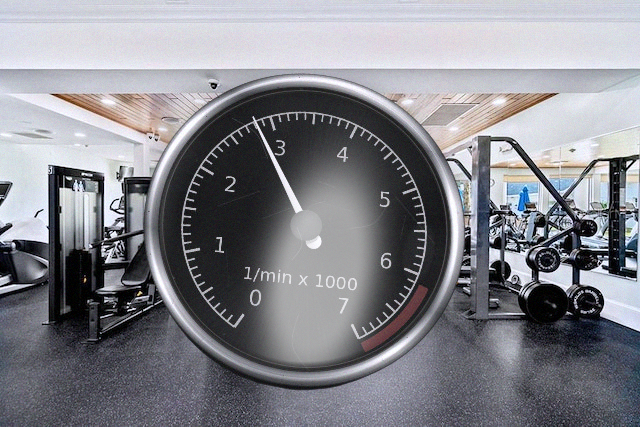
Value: 2800
